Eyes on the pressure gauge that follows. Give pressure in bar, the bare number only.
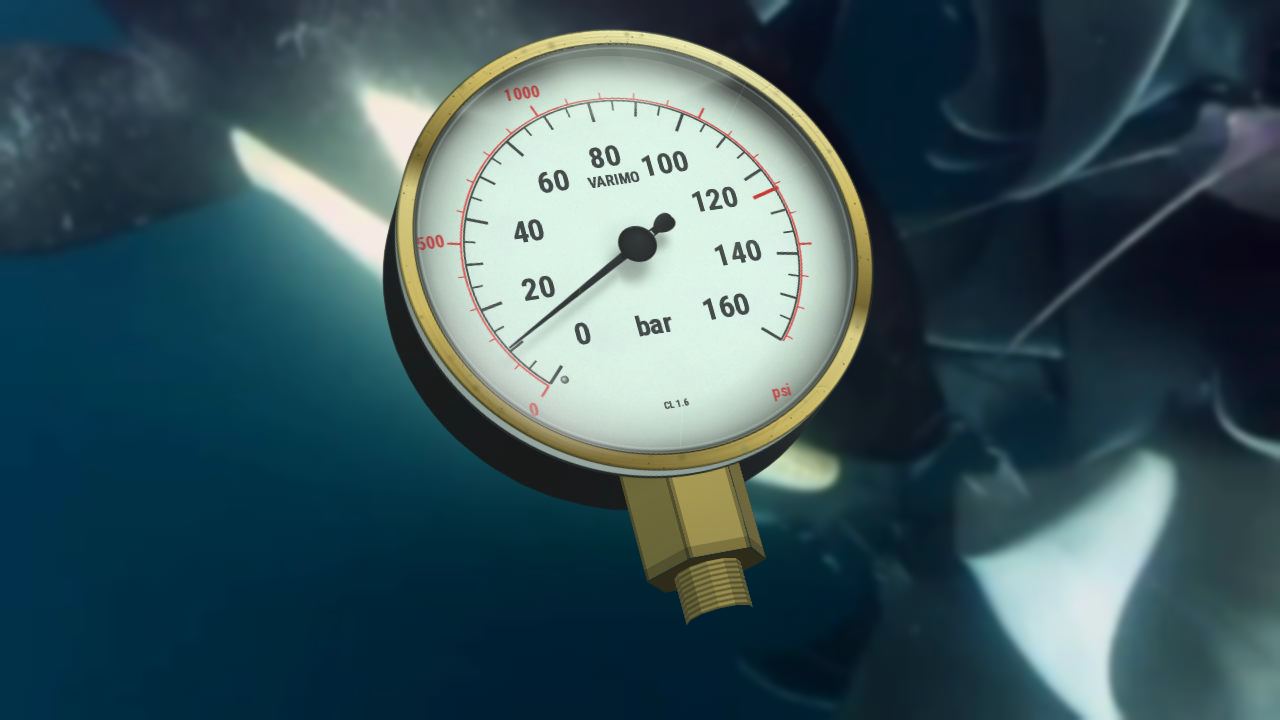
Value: 10
